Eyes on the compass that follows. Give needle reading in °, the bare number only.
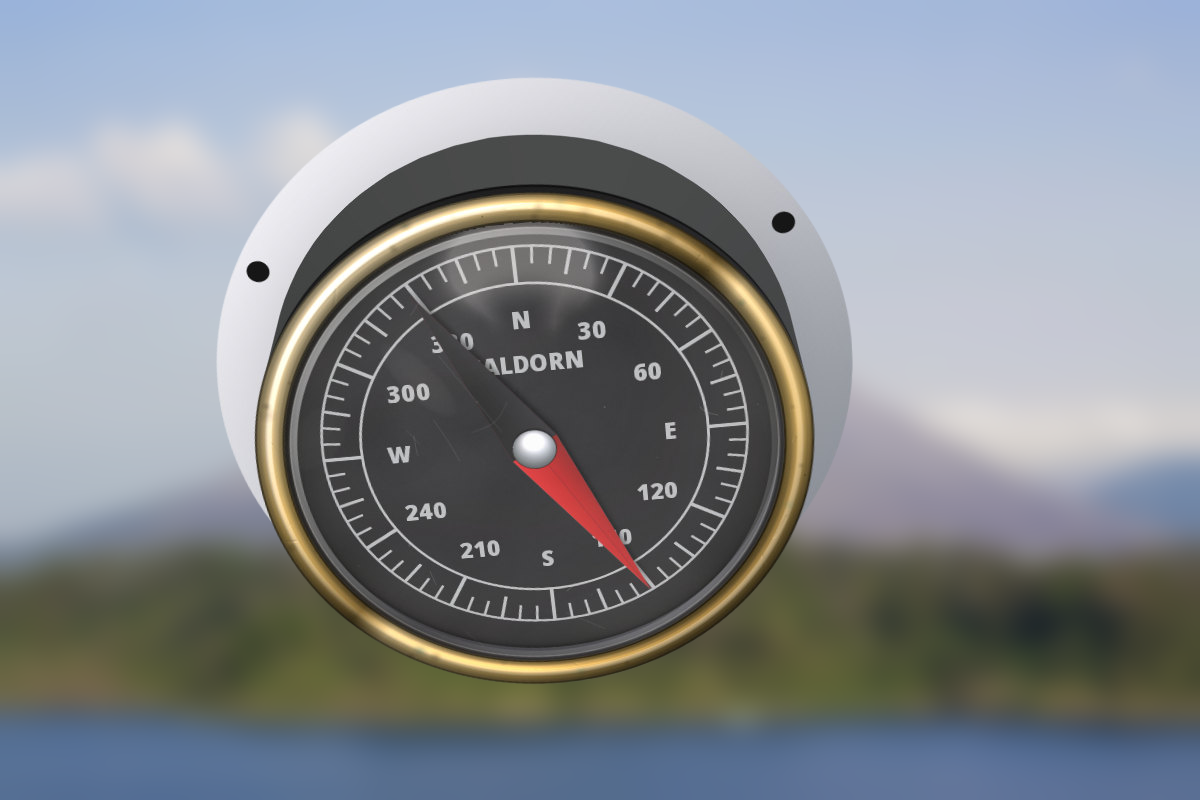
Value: 150
